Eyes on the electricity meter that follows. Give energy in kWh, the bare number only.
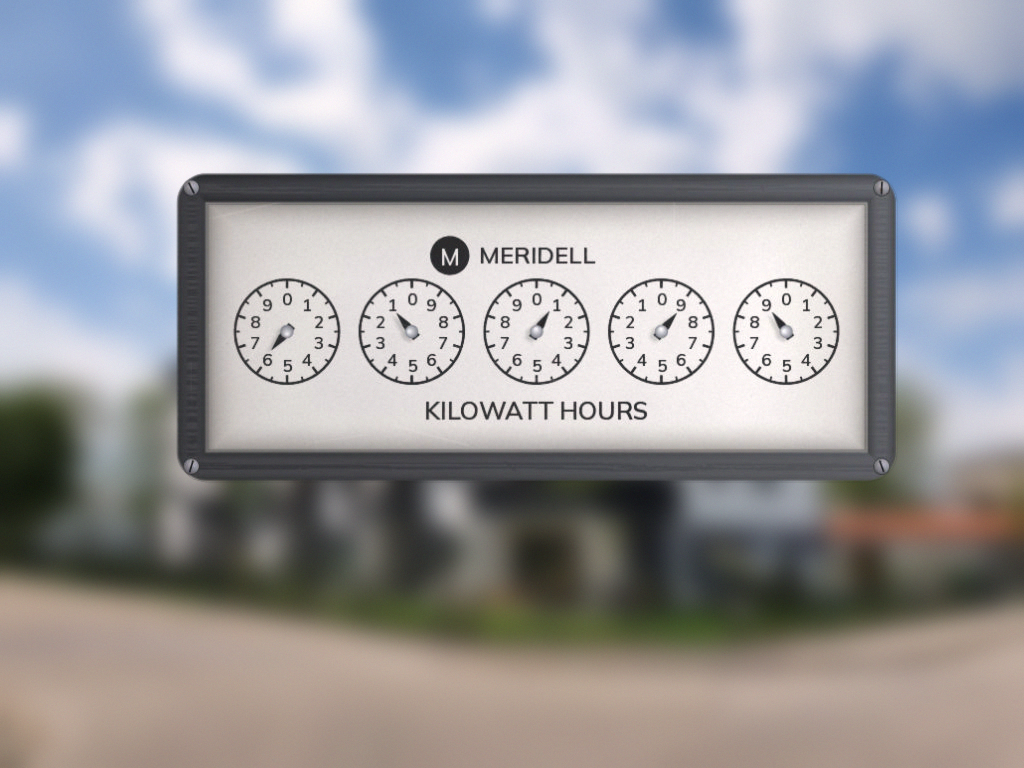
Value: 61089
